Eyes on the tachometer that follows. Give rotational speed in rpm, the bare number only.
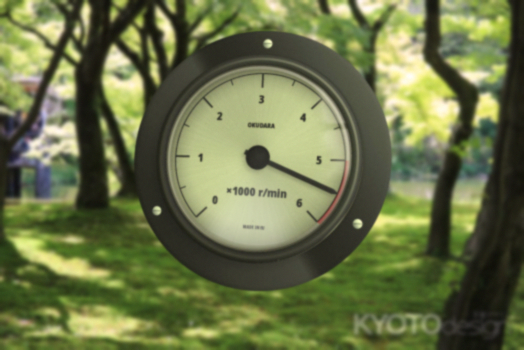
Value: 5500
